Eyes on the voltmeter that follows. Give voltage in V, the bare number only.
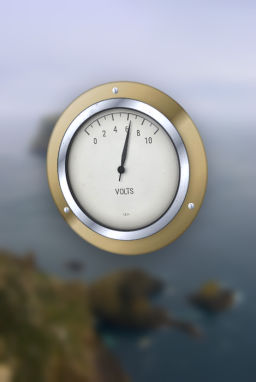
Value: 6.5
